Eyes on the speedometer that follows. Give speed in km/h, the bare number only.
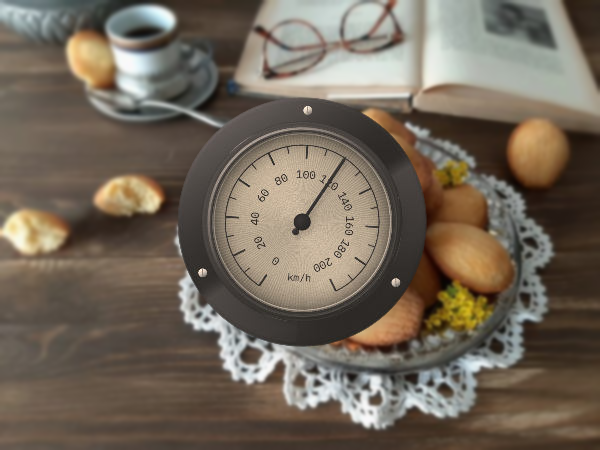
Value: 120
